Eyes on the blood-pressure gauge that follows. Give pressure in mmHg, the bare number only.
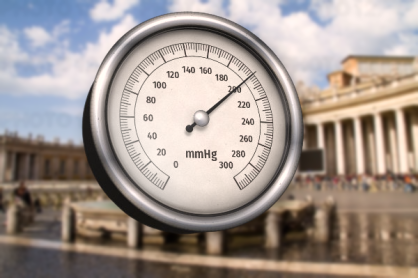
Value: 200
